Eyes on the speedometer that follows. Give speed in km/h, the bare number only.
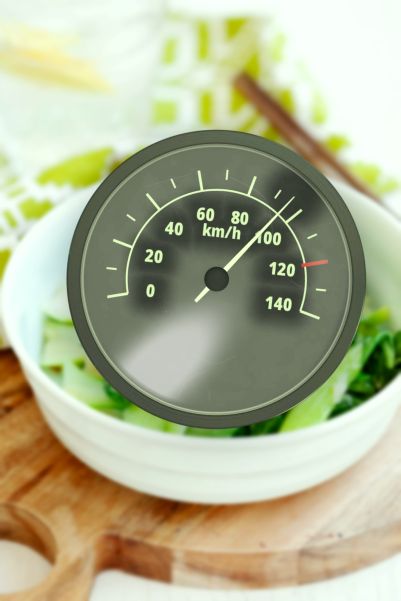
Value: 95
